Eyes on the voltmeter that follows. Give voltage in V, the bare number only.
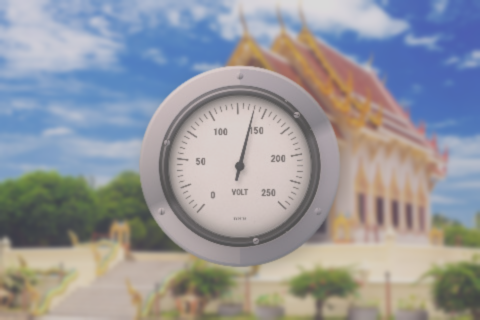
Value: 140
